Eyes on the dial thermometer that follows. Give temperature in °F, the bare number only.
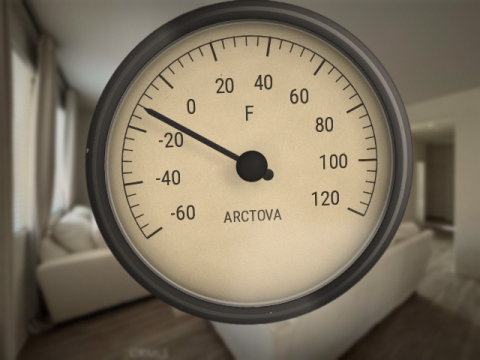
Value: -12
